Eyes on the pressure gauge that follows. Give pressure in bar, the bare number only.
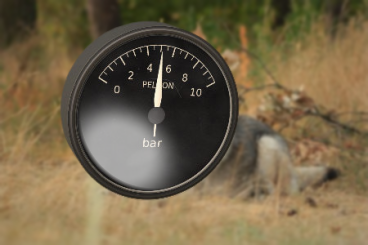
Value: 5
